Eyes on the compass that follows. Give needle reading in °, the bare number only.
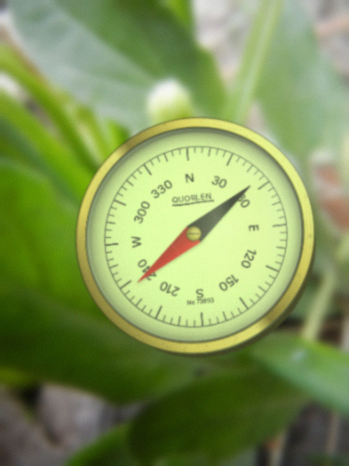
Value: 235
